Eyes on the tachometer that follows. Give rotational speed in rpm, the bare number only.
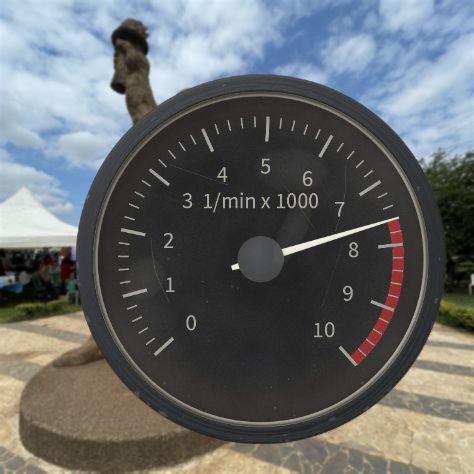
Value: 7600
